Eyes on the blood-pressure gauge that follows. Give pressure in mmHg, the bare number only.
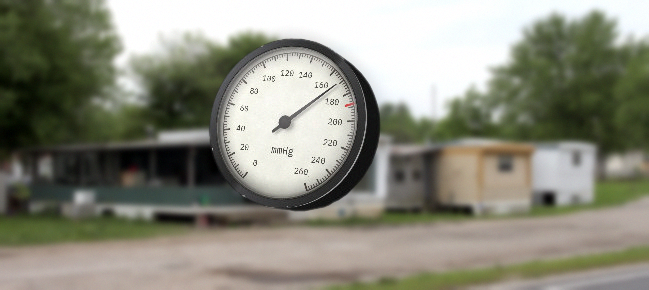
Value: 170
